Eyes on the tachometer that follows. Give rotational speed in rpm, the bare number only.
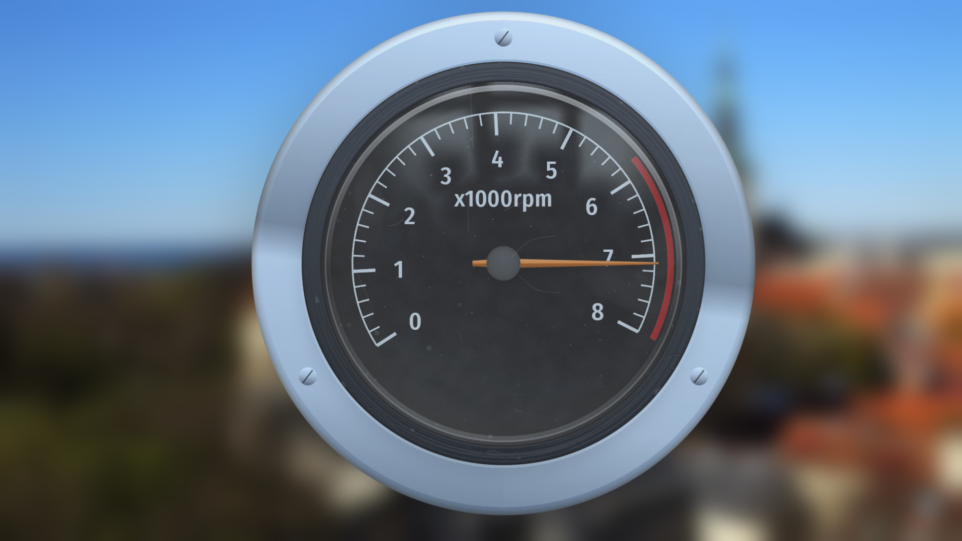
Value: 7100
